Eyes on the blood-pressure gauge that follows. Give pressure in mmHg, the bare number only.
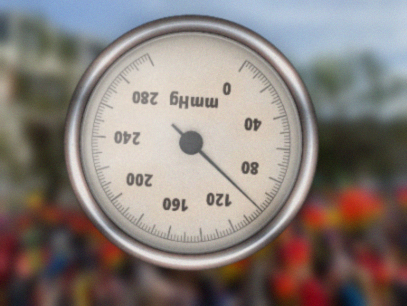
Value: 100
